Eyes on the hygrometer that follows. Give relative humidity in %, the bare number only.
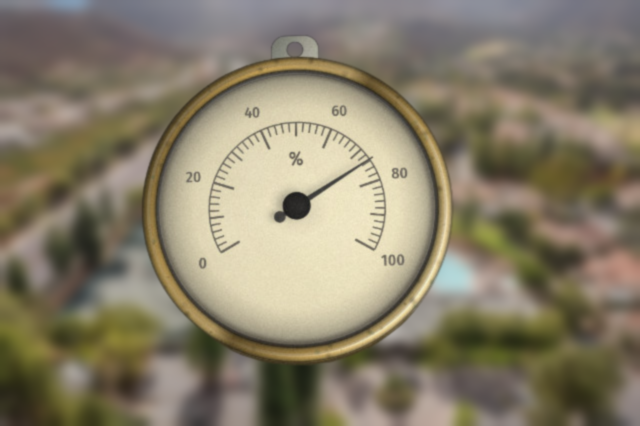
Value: 74
